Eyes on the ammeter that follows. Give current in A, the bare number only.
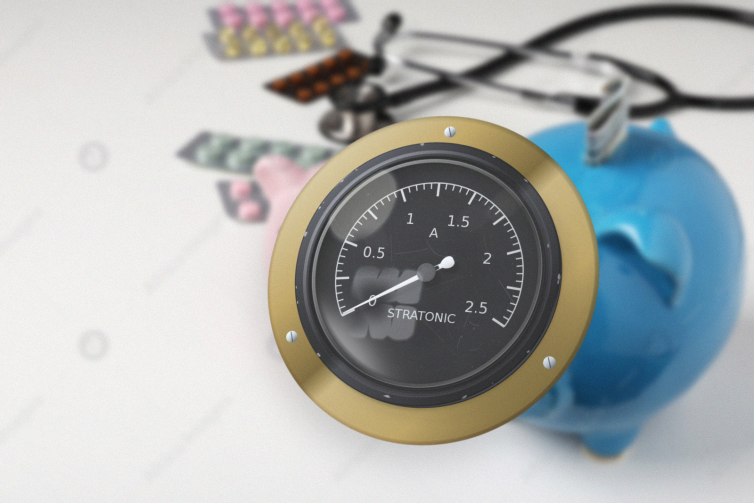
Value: 0
